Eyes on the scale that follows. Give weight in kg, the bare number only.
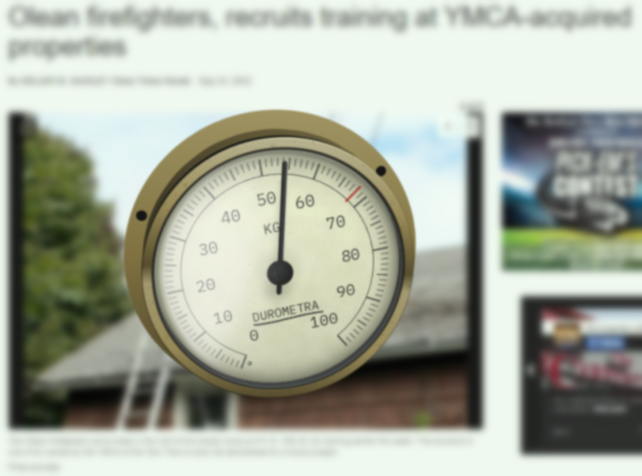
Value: 54
